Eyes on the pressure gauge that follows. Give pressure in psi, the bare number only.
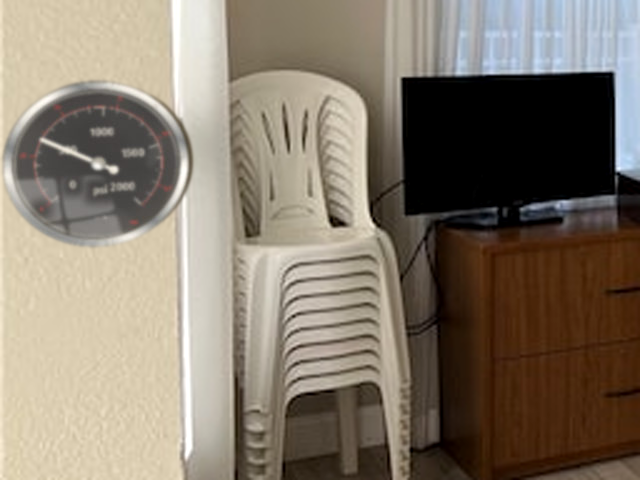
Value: 500
